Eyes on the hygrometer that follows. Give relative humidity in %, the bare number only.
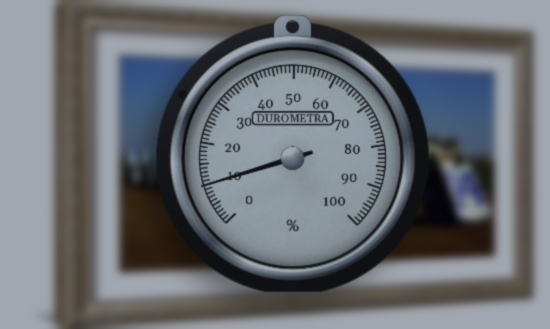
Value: 10
